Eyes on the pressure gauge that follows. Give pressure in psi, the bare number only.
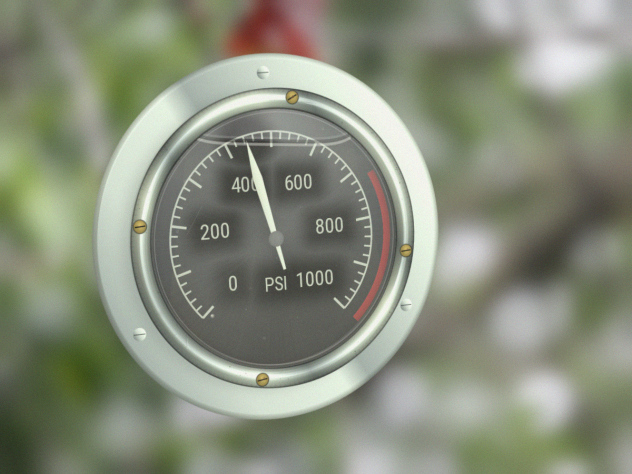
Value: 440
